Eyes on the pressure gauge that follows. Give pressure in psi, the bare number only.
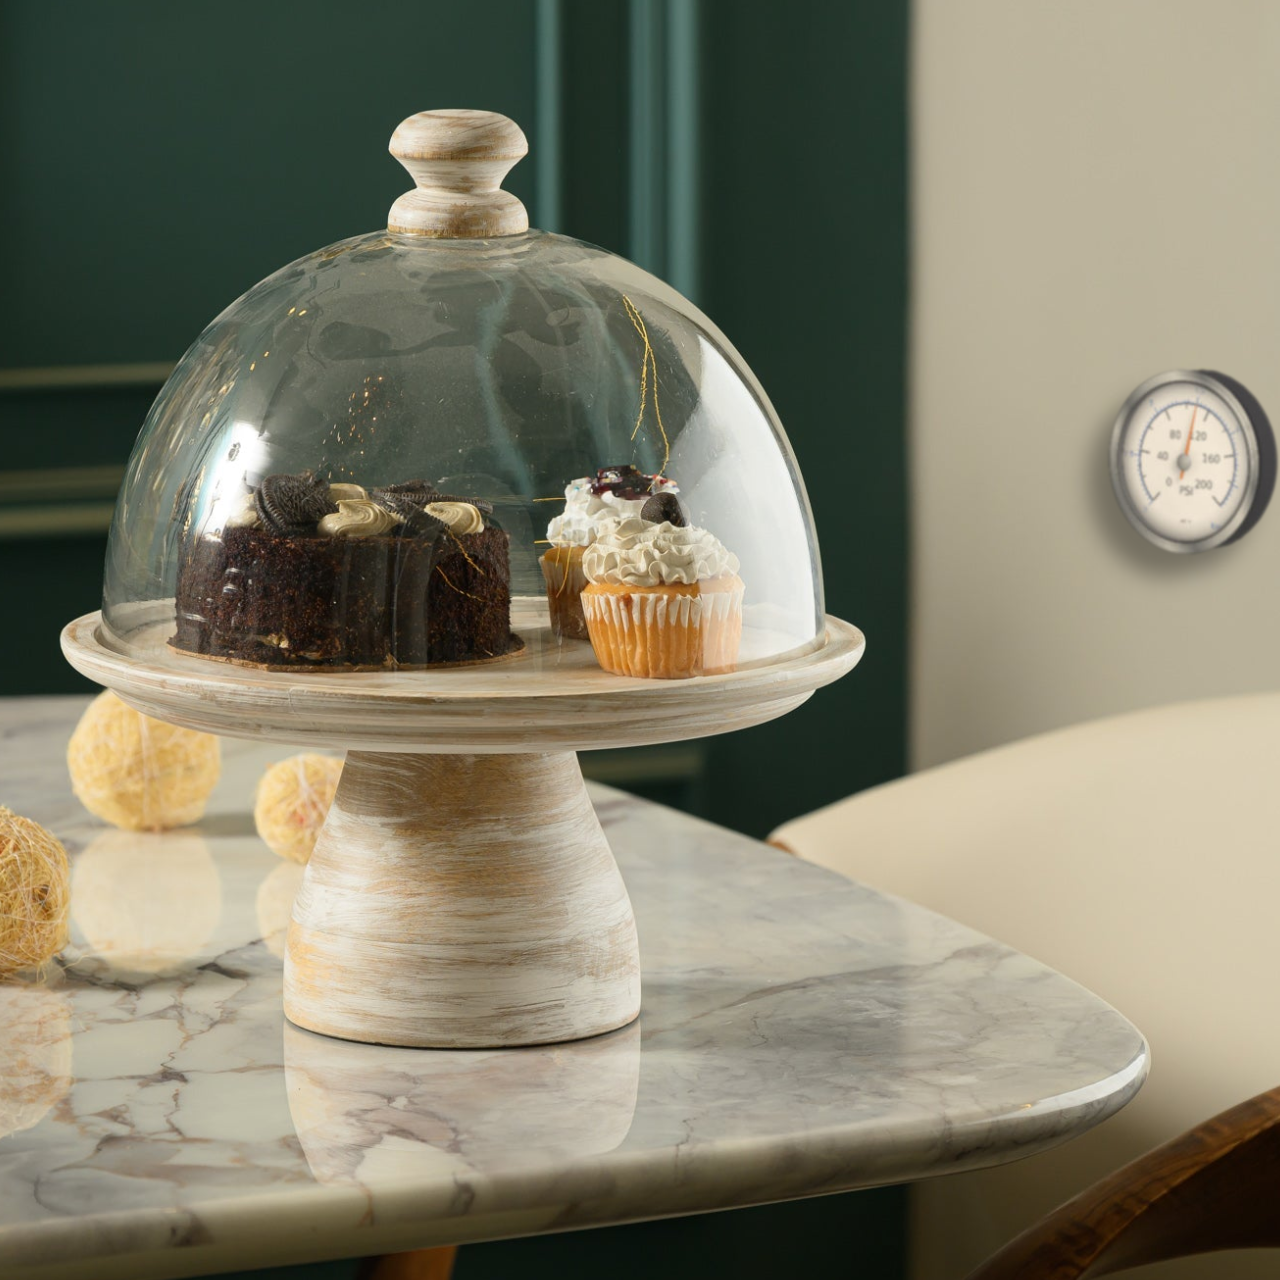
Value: 110
